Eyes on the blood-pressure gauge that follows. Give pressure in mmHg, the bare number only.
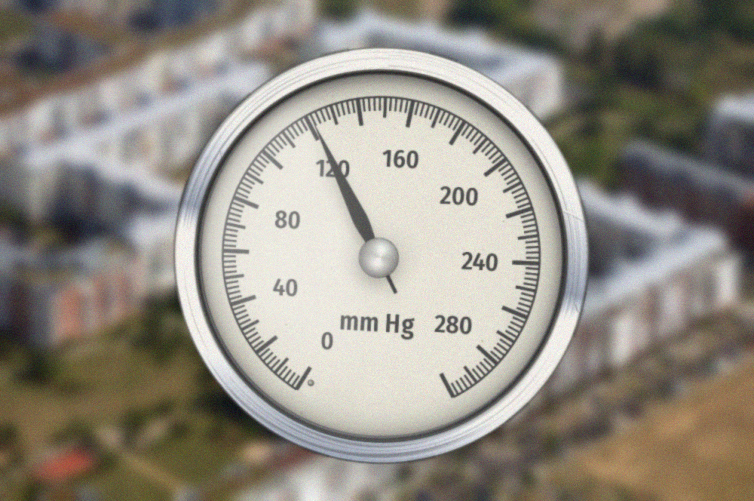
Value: 122
